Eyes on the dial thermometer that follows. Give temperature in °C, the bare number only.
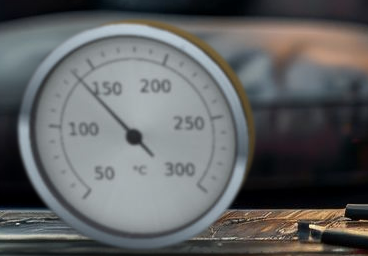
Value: 140
